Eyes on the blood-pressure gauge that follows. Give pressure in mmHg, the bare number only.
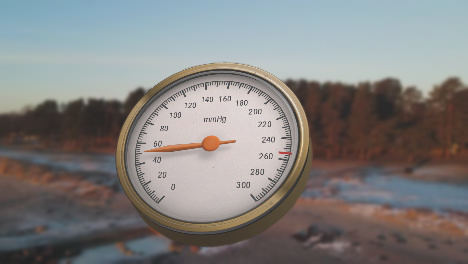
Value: 50
